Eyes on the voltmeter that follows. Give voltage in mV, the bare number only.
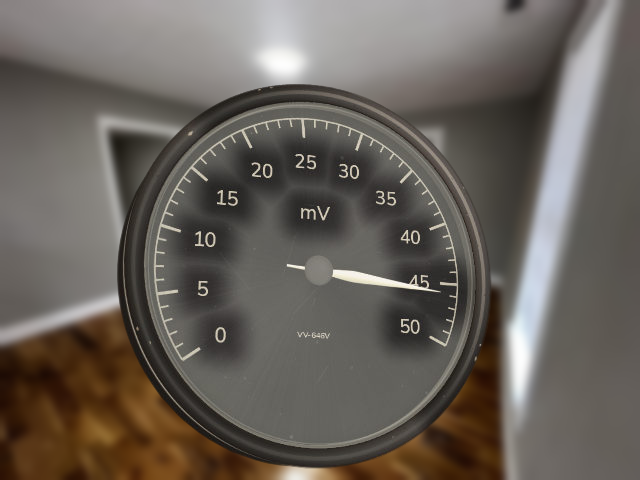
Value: 46
